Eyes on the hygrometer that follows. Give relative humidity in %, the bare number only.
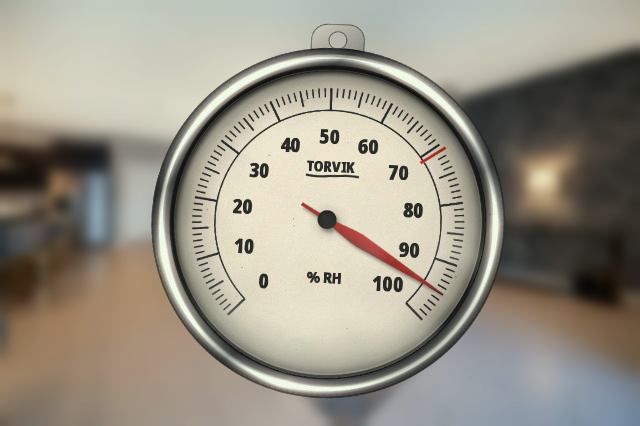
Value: 95
